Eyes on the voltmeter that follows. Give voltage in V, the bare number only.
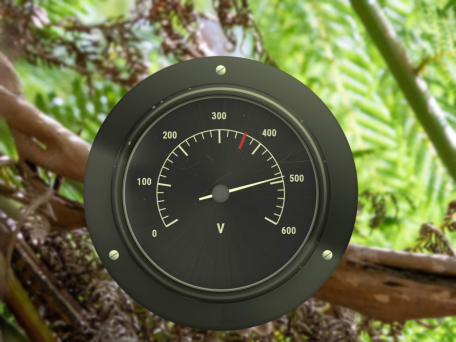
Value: 490
